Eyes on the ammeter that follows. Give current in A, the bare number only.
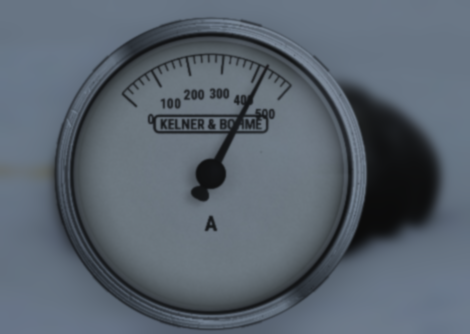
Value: 420
